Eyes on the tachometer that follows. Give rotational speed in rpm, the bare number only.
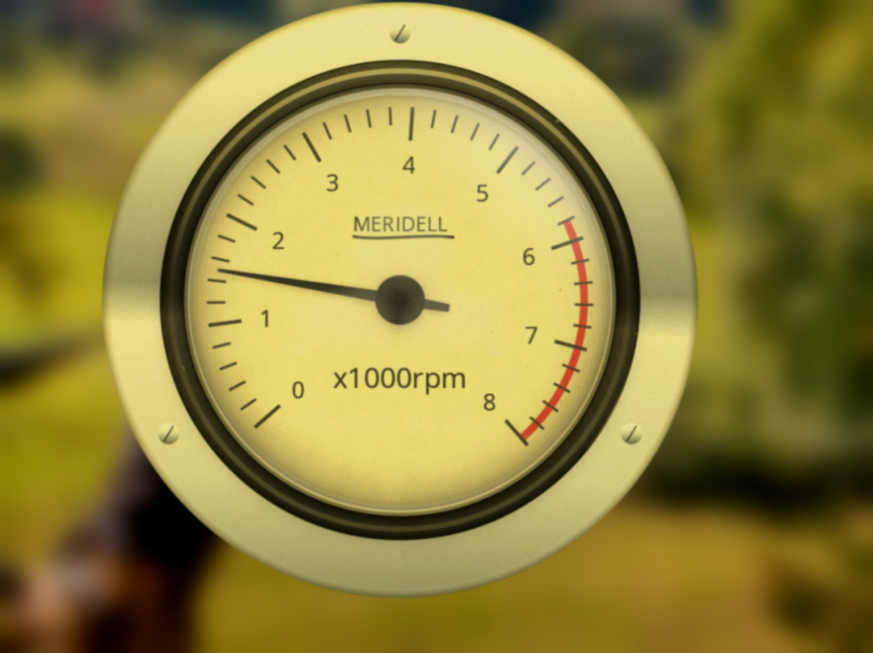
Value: 1500
